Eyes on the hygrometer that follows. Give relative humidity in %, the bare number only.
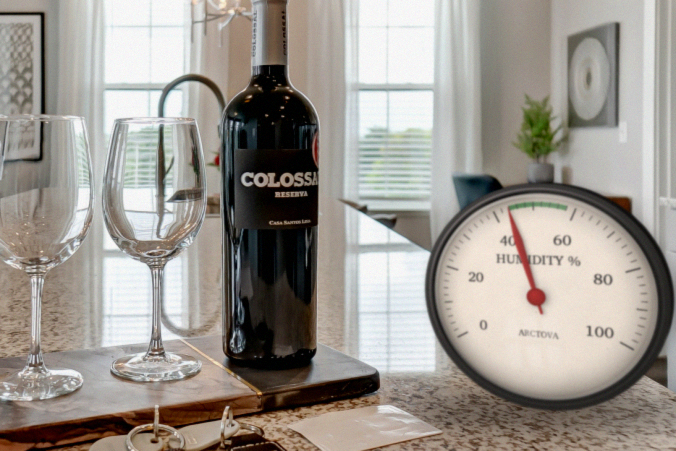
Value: 44
